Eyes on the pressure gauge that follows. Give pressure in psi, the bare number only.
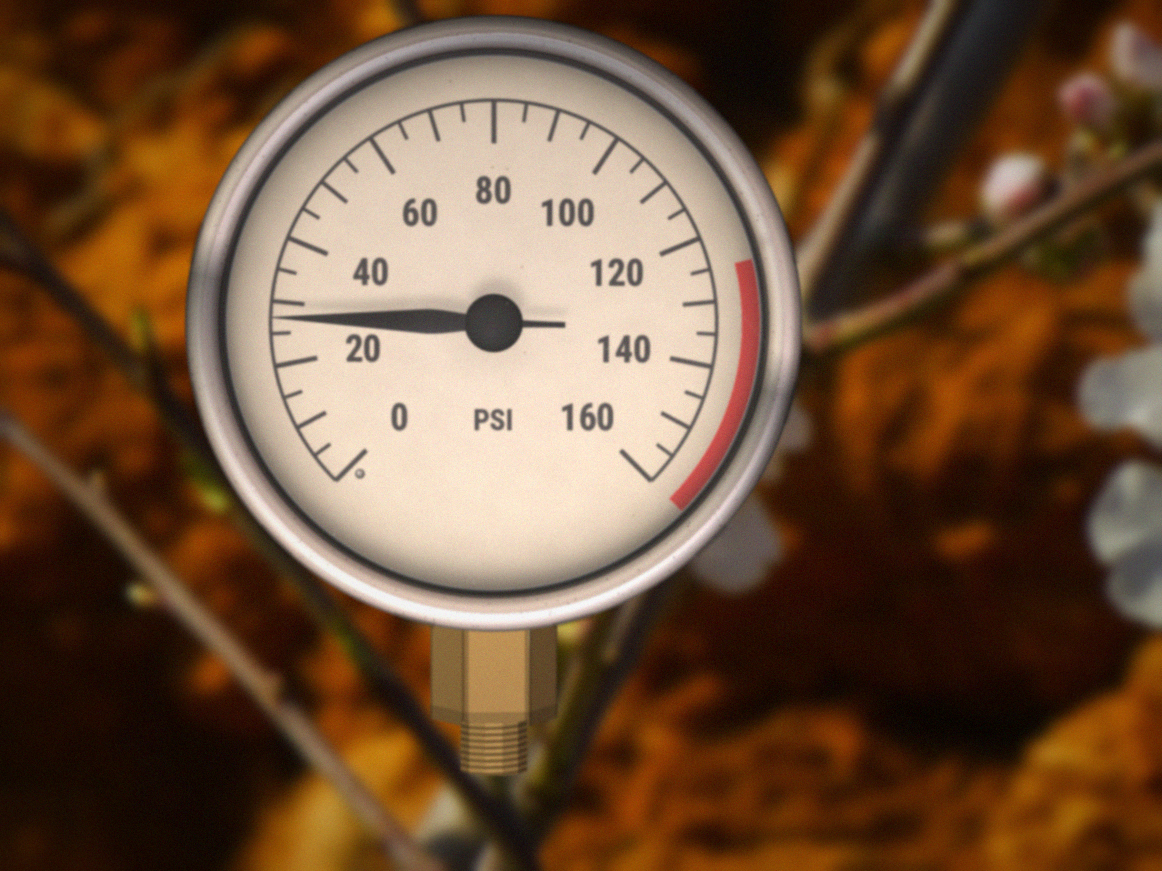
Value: 27.5
